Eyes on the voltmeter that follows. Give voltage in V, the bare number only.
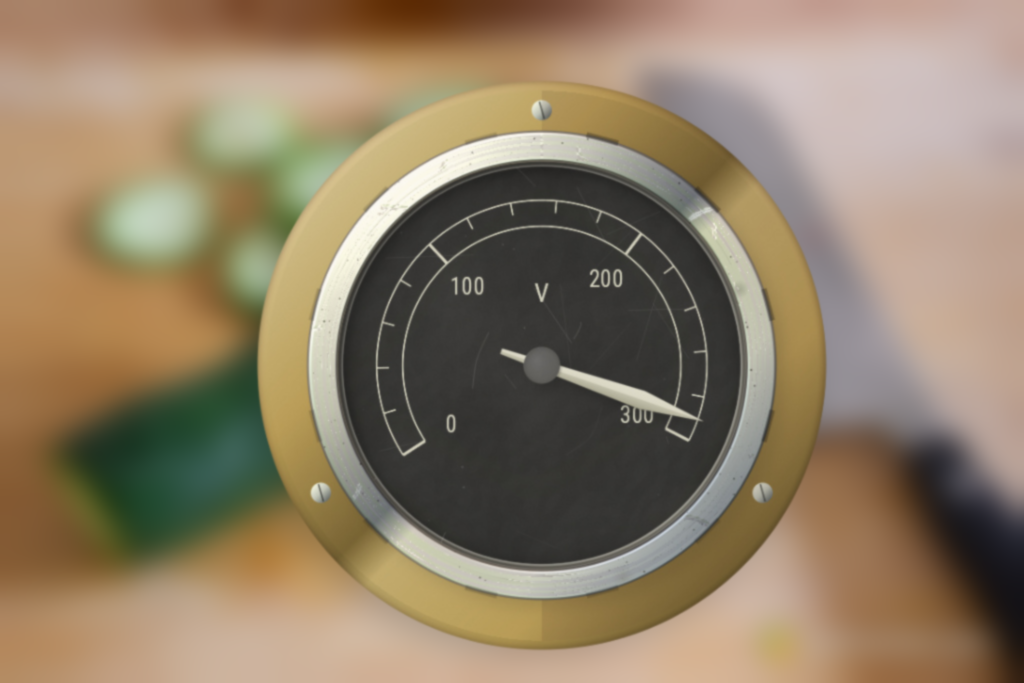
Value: 290
